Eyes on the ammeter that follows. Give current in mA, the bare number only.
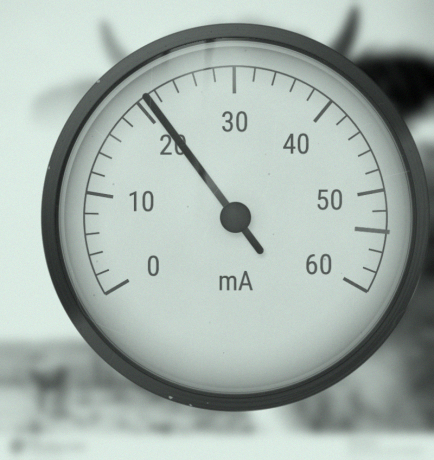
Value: 21
